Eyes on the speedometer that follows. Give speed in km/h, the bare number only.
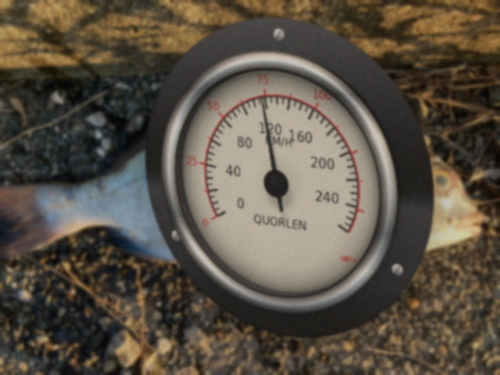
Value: 120
